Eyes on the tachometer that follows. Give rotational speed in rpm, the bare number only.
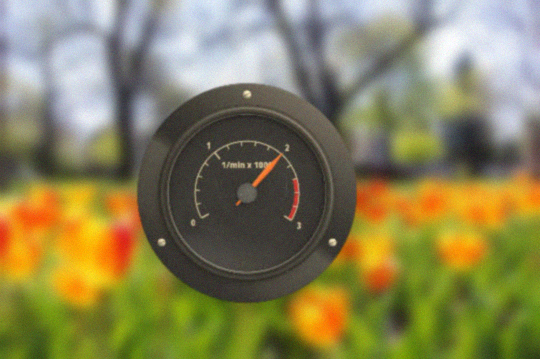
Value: 2000
